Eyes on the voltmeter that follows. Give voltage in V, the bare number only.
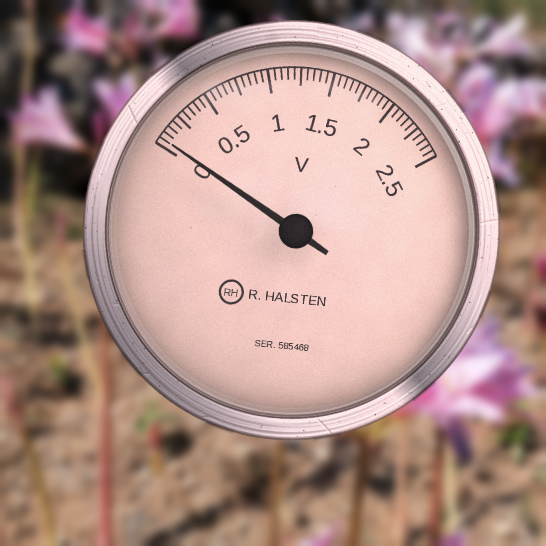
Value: 0.05
